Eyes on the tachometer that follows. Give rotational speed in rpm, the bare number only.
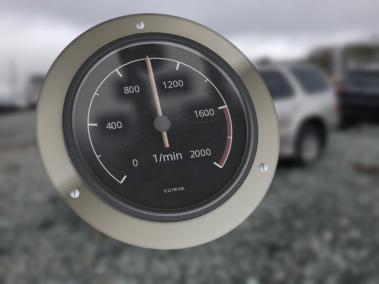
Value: 1000
